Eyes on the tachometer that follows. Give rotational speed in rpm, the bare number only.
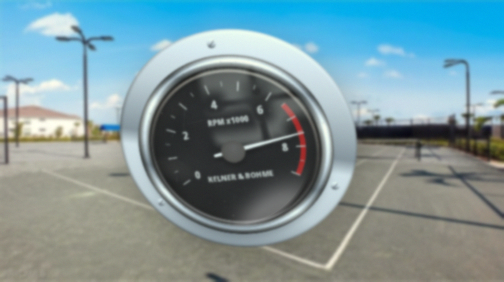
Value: 7500
